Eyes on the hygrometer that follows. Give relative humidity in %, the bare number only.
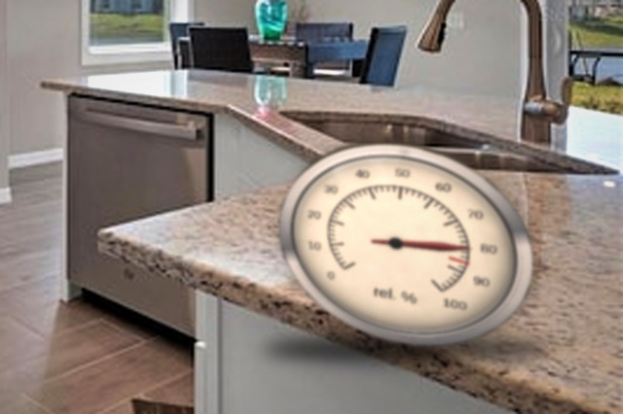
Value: 80
